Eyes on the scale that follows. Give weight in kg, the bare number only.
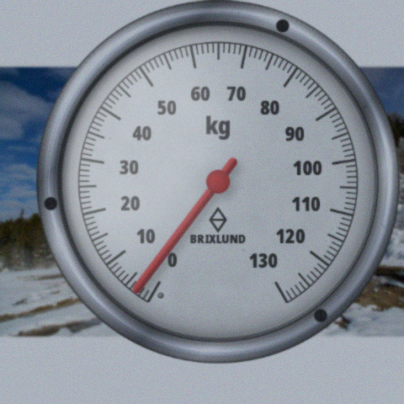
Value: 3
